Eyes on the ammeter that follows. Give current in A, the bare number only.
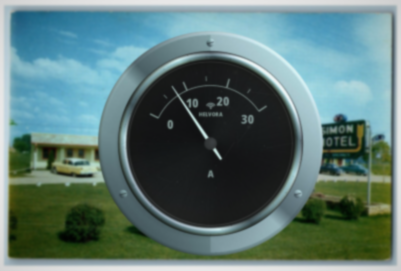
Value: 7.5
